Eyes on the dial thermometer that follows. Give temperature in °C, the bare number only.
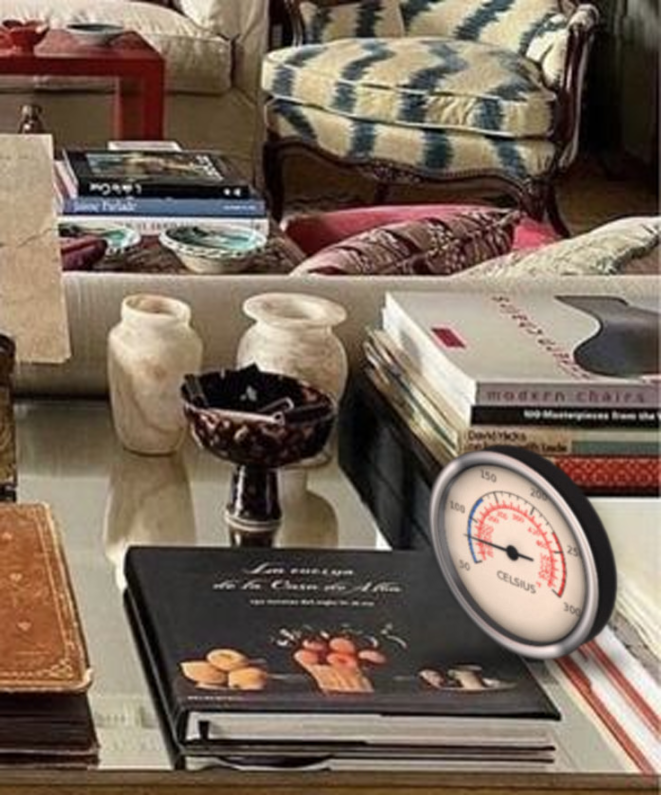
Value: 80
